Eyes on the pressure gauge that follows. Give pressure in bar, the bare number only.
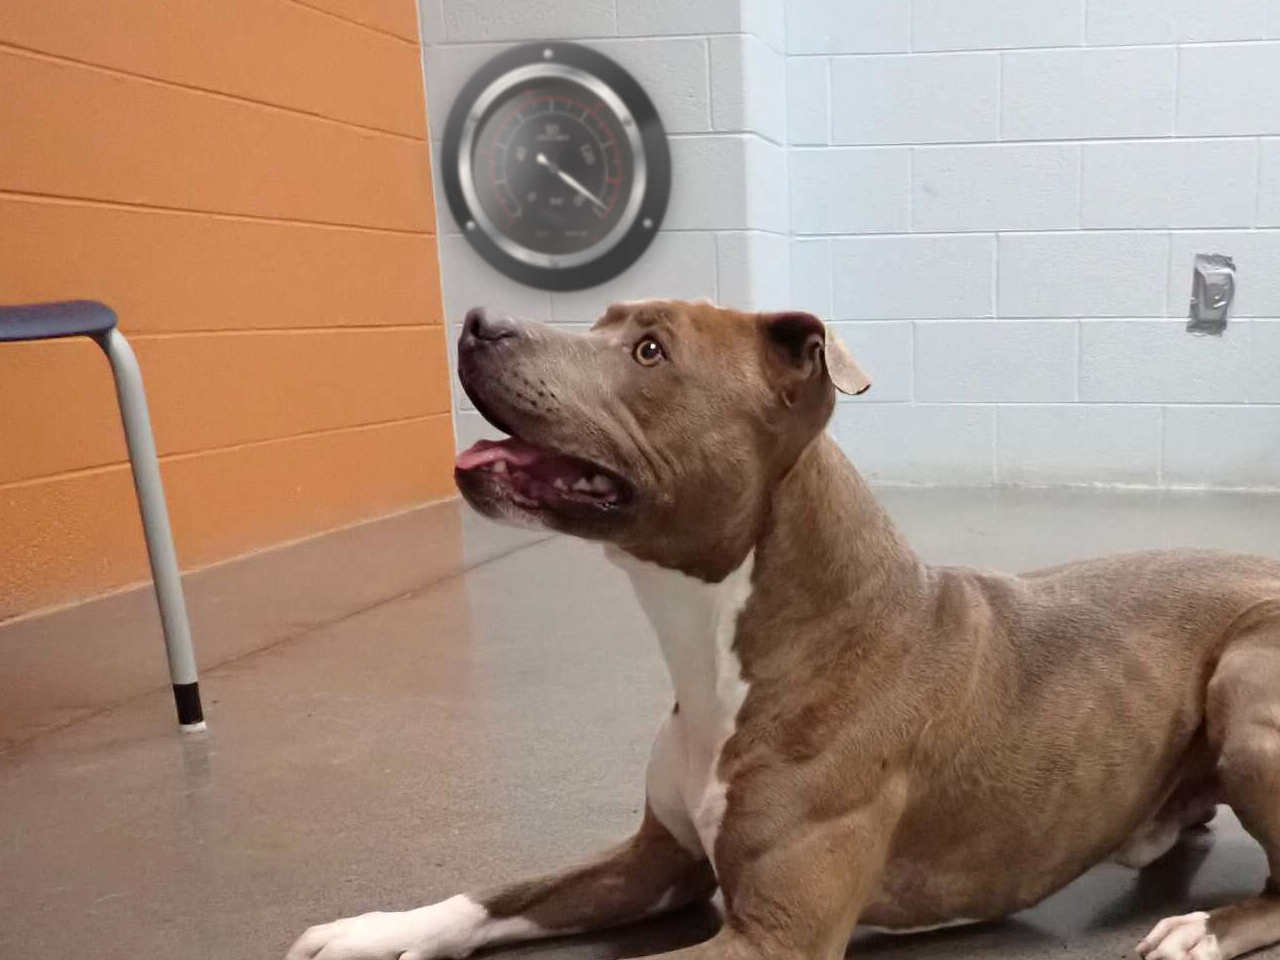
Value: 155
